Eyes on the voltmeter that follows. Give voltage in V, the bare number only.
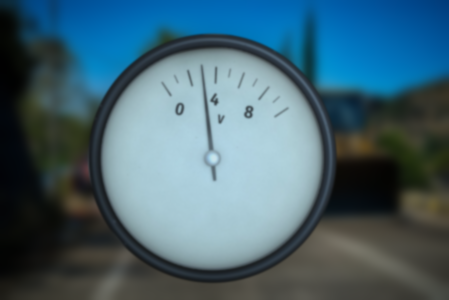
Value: 3
